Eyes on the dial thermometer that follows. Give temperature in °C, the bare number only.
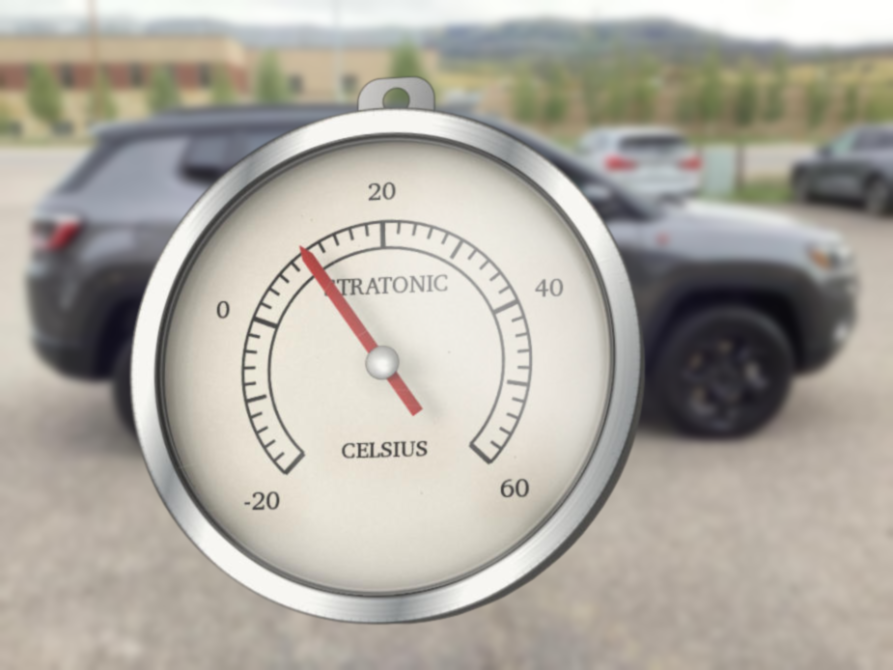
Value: 10
